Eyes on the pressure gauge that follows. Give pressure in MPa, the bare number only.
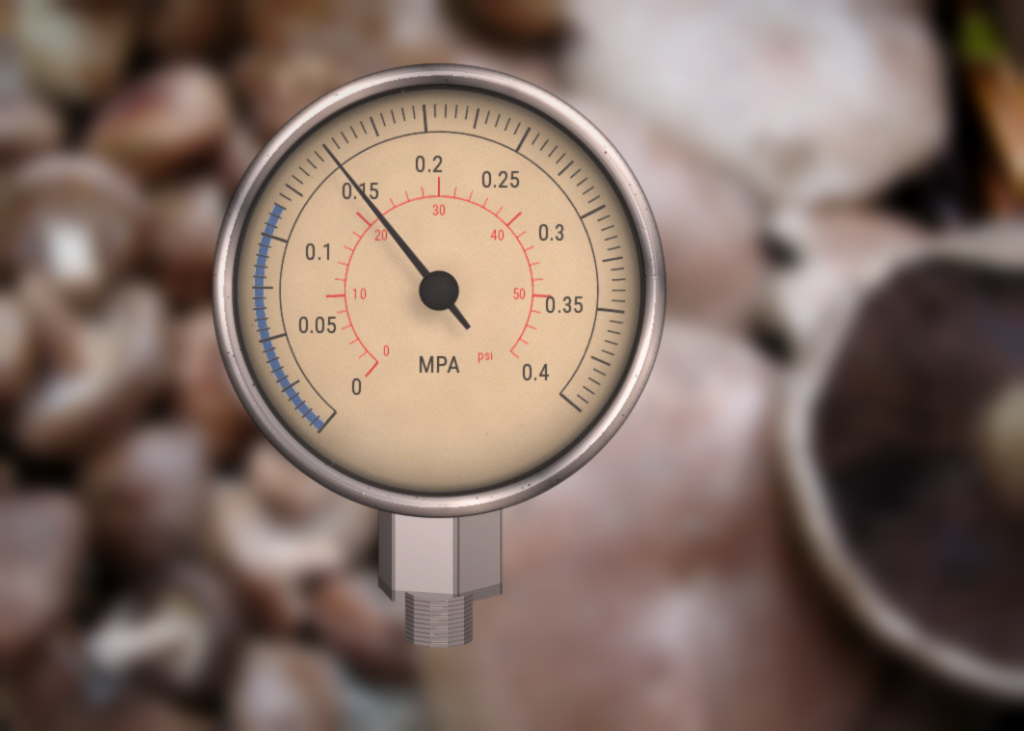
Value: 0.15
